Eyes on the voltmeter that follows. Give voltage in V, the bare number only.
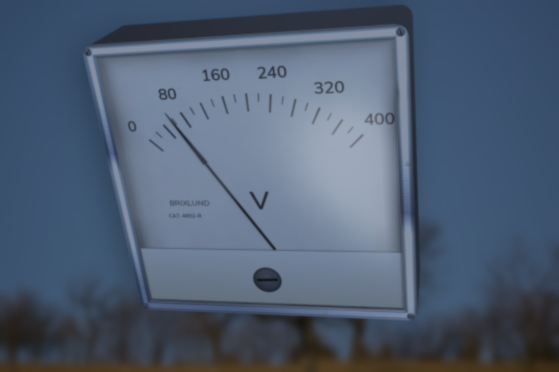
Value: 60
